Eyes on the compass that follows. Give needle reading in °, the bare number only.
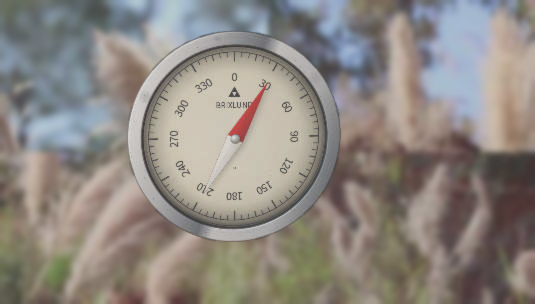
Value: 30
